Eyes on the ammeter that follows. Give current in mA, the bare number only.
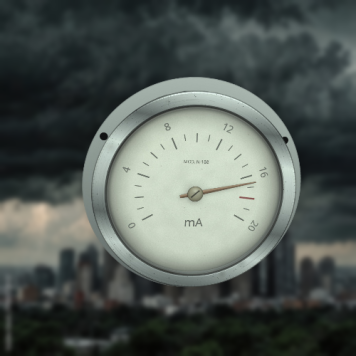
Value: 16.5
